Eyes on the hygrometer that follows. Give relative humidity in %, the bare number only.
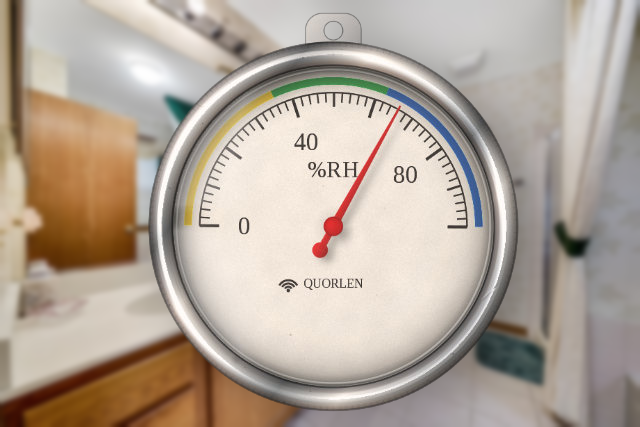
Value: 66
